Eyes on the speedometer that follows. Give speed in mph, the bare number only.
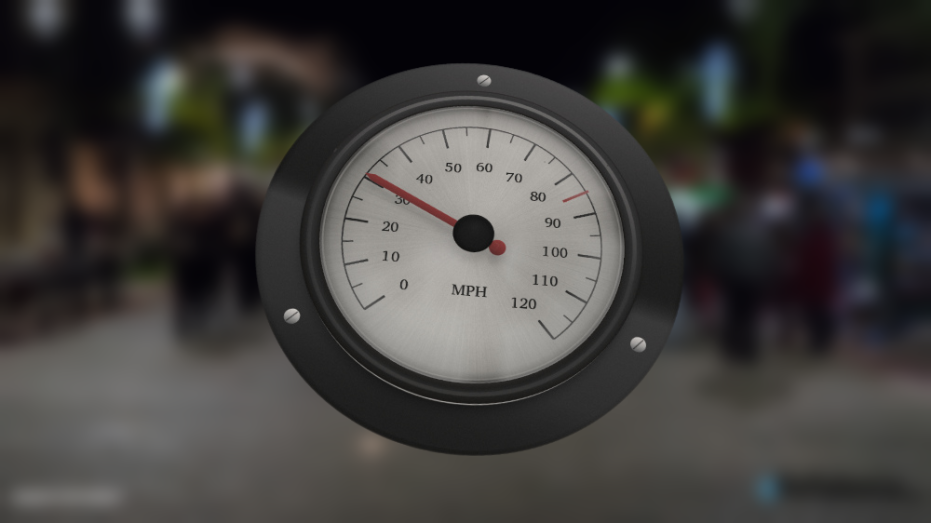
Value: 30
